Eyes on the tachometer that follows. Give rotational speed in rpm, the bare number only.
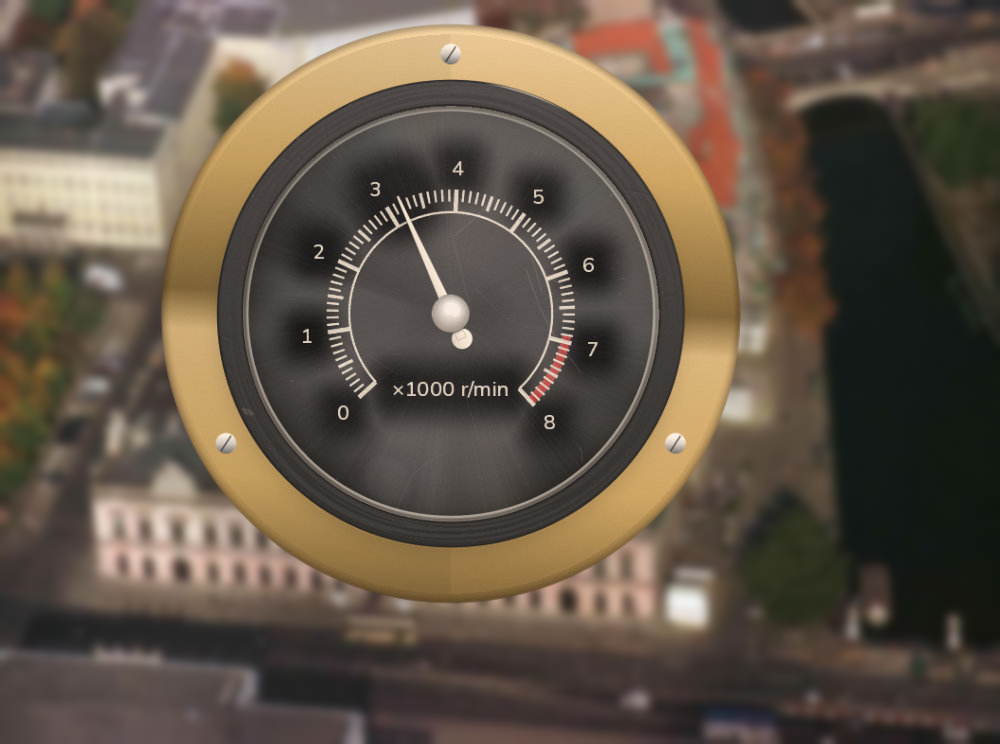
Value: 3200
